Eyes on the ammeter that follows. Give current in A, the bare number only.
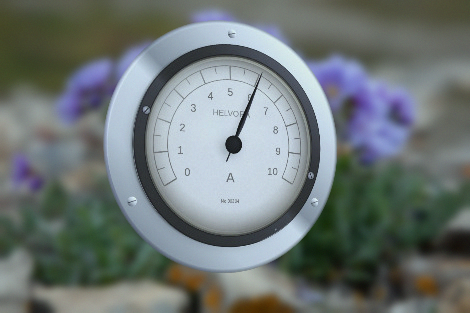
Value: 6
